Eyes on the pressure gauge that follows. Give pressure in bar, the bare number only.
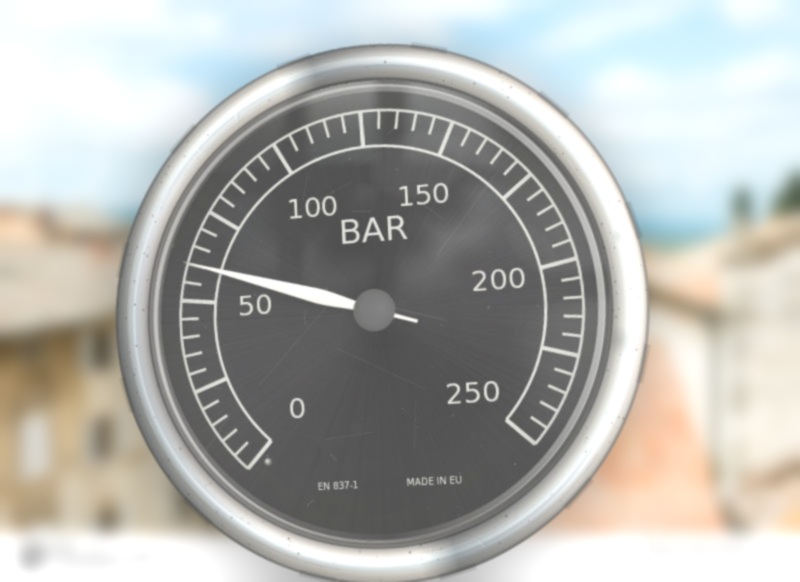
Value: 60
